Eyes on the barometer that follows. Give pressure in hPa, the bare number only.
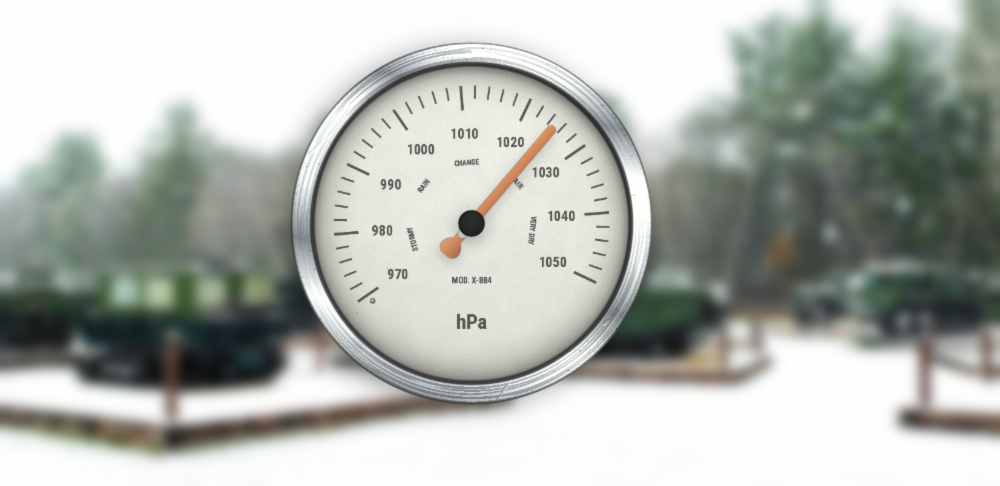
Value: 1025
